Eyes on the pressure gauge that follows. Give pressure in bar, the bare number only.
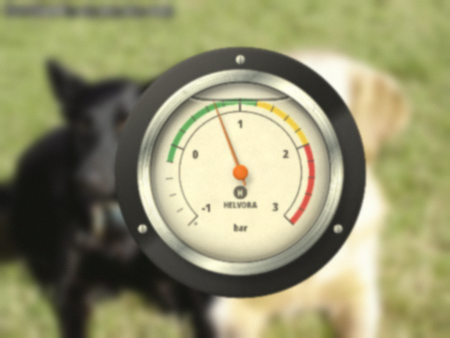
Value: 0.7
